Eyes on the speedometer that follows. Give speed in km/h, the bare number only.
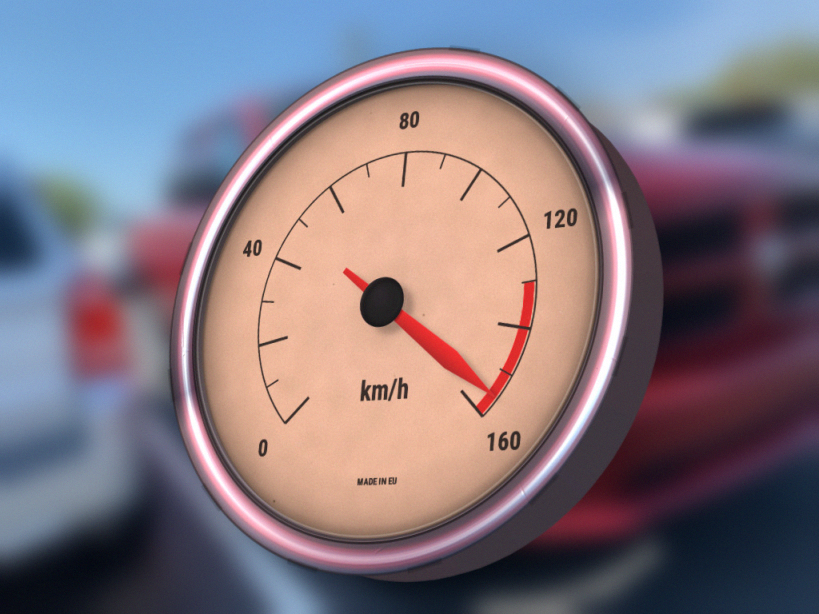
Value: 155
